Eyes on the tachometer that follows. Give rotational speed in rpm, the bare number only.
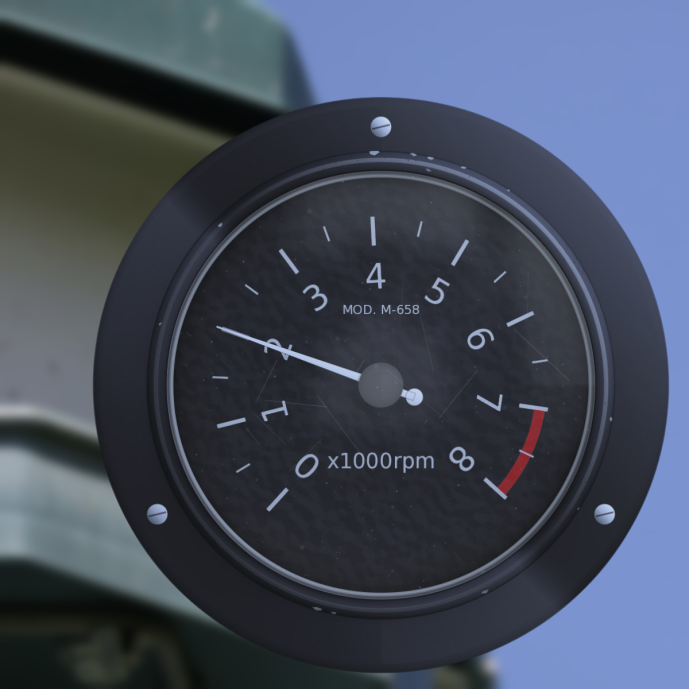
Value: 2000
